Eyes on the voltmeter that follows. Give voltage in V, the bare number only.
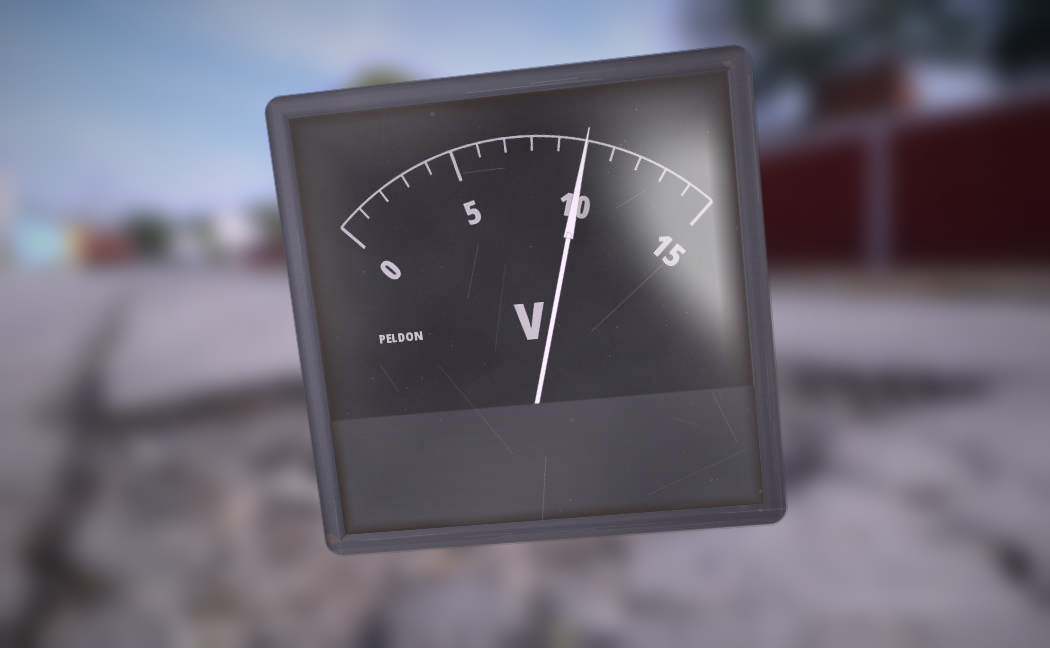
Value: 10
